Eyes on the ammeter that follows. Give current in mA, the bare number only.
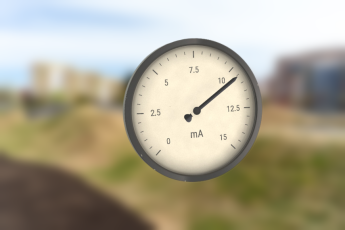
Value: 10.5
